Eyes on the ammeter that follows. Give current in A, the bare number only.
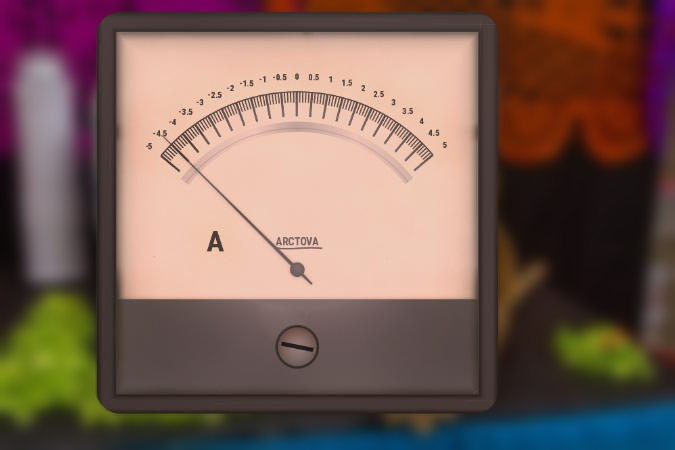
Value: -4.5
